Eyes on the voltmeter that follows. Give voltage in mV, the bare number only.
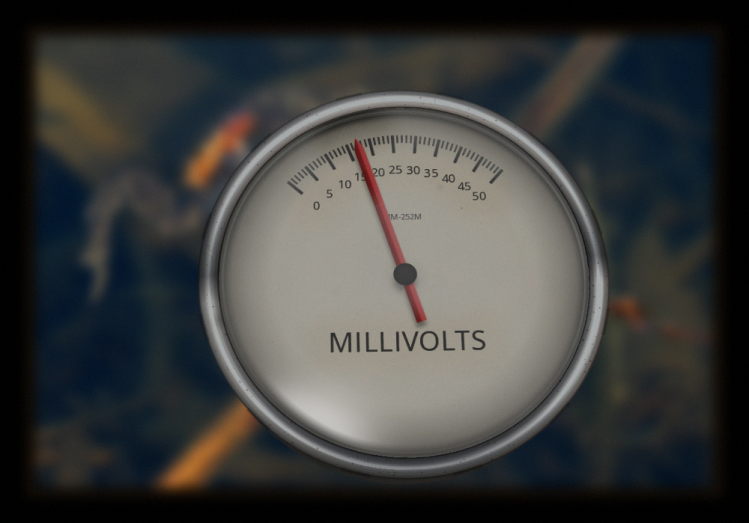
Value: 17
